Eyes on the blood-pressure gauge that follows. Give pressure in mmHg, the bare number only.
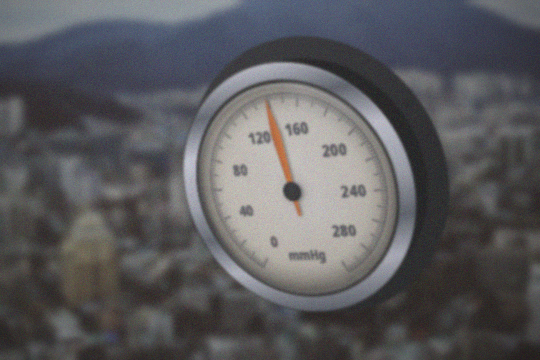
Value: 140
